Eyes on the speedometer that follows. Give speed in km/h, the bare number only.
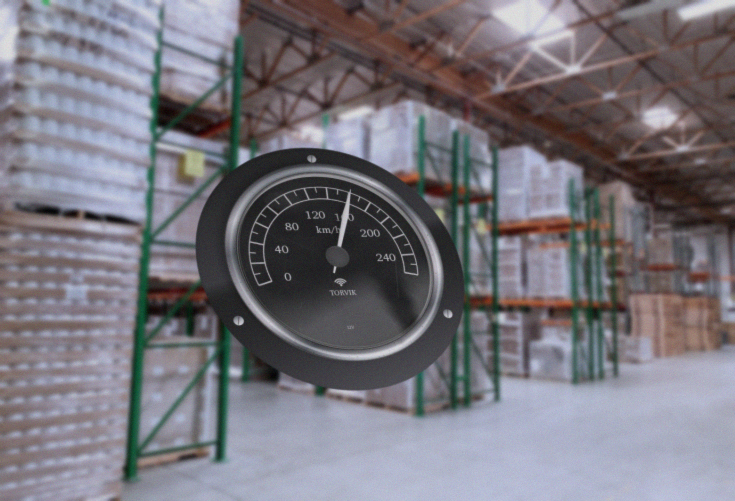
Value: 160
